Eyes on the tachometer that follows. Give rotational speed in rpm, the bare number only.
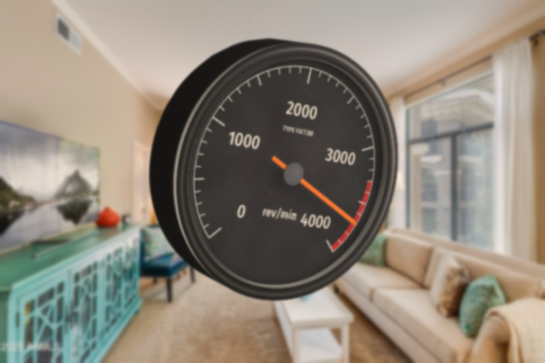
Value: 3700
